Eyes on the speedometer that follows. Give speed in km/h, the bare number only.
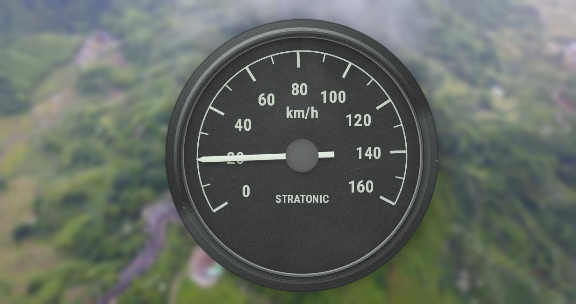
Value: 20
